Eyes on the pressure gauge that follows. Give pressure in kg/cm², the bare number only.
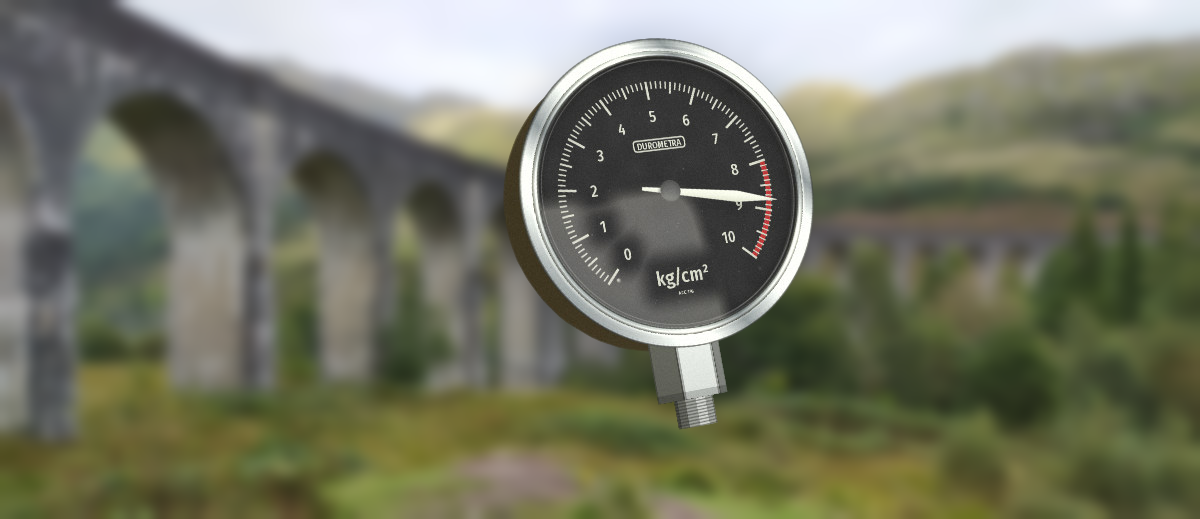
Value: 8.8
